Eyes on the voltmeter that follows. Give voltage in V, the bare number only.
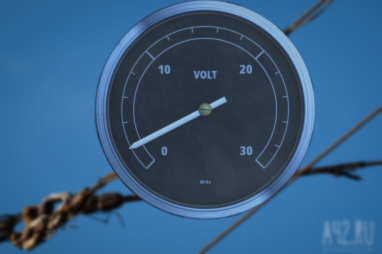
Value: 2
